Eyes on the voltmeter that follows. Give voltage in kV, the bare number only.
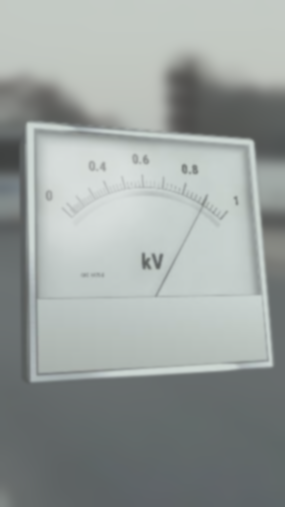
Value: 0.9
